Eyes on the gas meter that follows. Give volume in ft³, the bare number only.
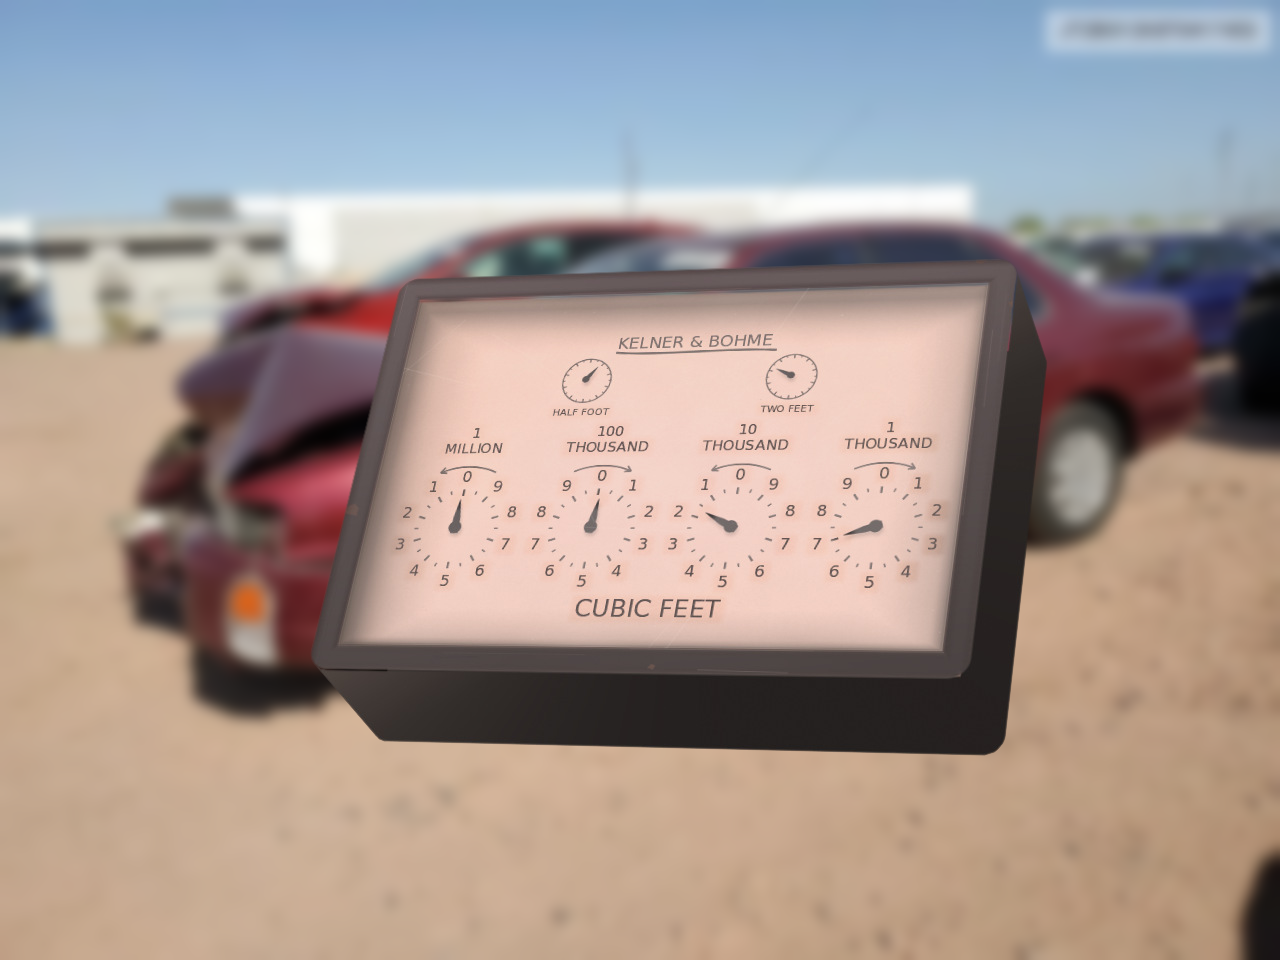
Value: 1700
